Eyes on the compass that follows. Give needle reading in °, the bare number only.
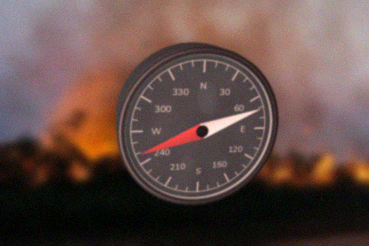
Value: 250
